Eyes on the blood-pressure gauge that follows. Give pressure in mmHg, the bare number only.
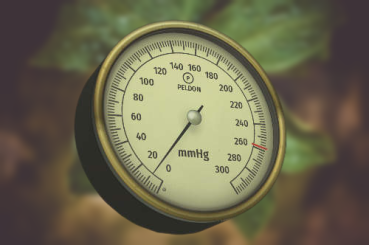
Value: 10
